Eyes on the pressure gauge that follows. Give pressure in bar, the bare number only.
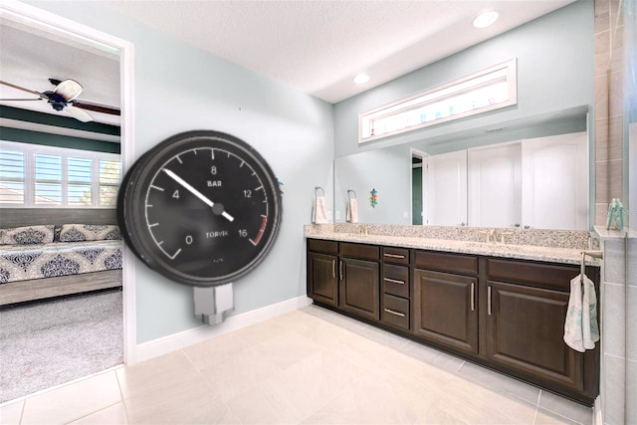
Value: 5
